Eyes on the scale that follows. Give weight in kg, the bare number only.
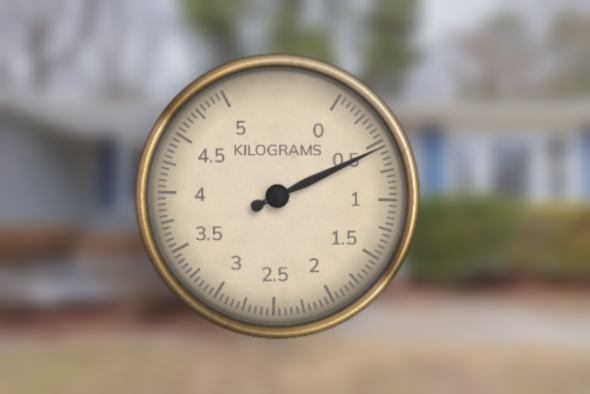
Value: 0.55
